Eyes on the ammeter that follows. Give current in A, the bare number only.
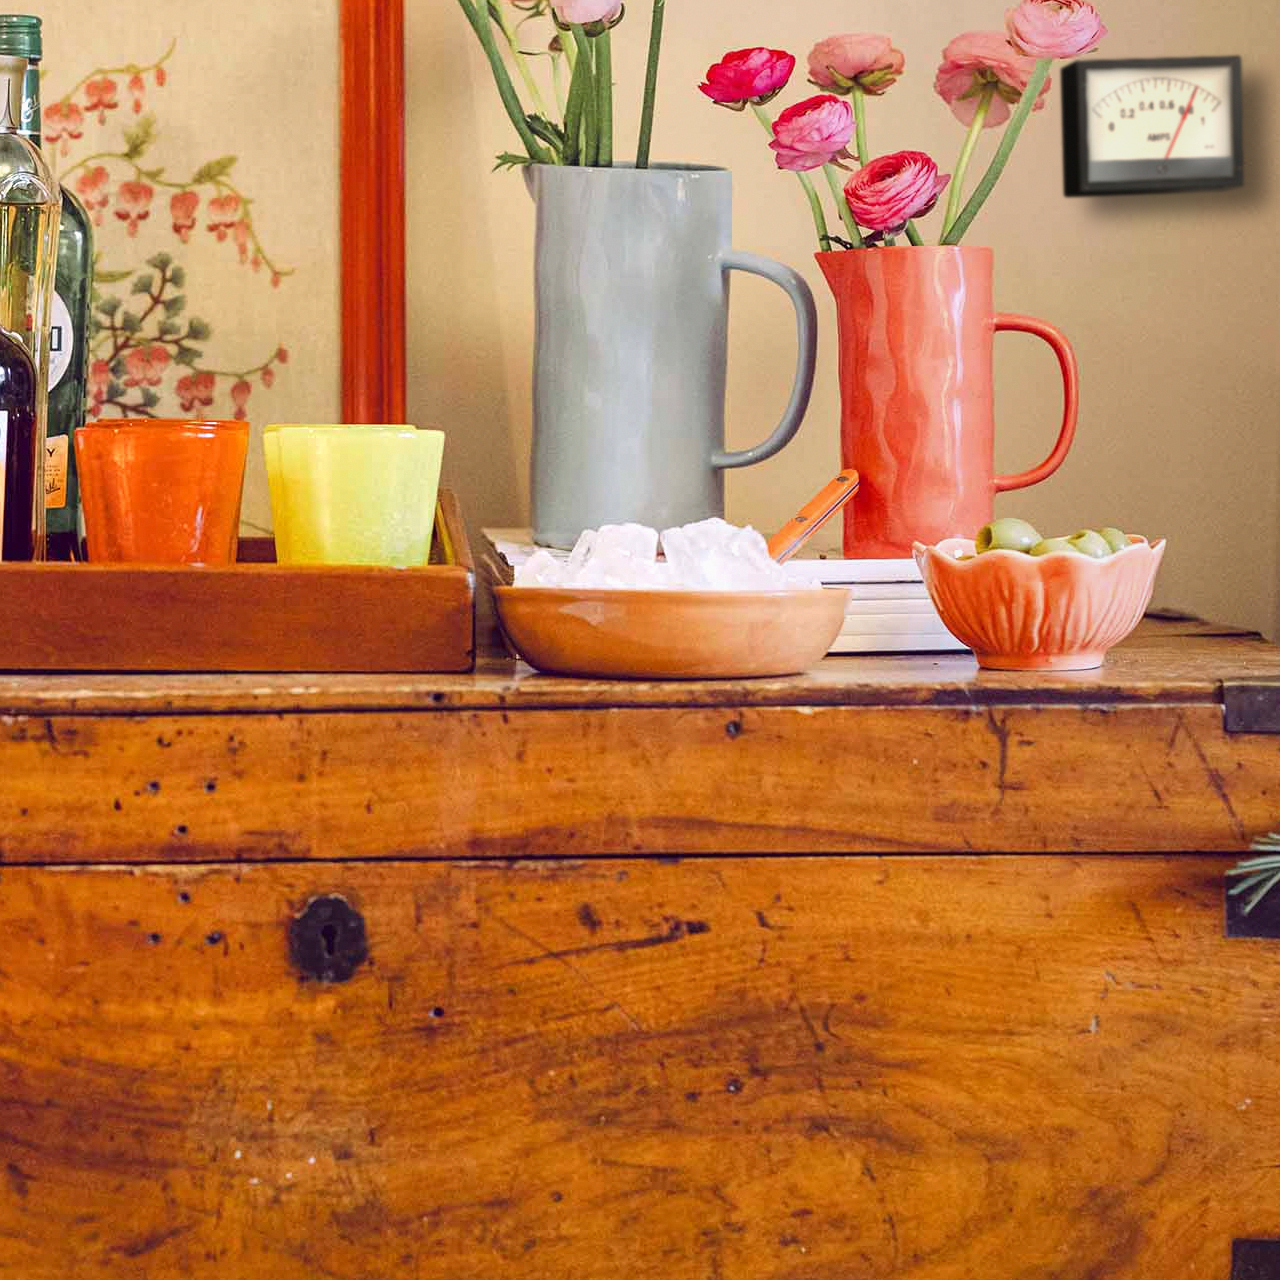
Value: 0.8
